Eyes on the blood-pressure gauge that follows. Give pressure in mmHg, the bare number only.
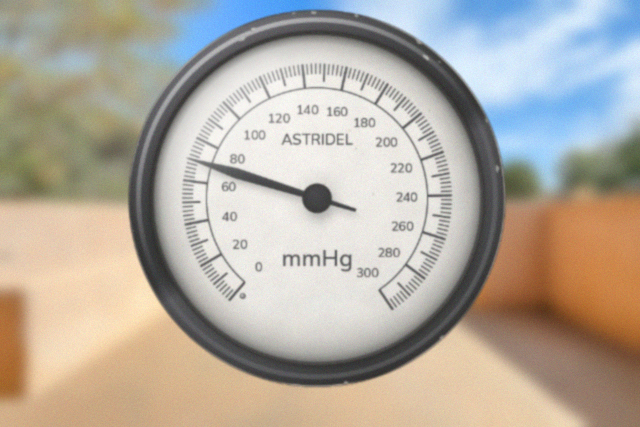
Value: 70
